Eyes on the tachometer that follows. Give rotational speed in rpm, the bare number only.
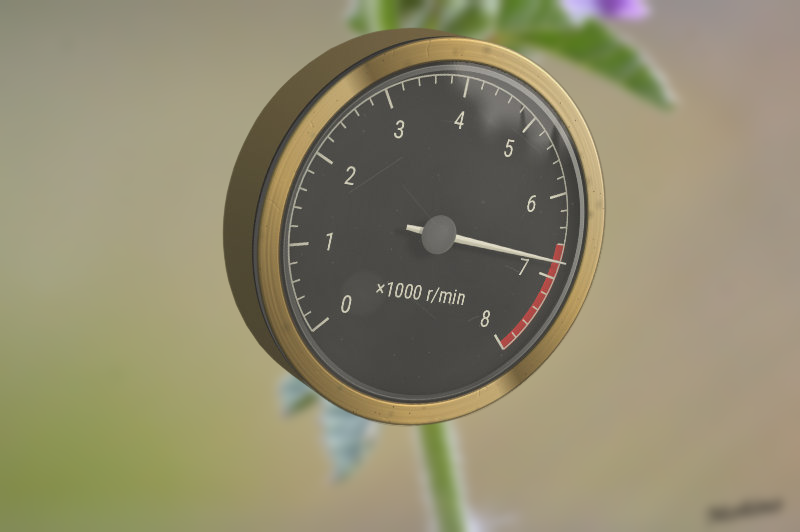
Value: 6800
